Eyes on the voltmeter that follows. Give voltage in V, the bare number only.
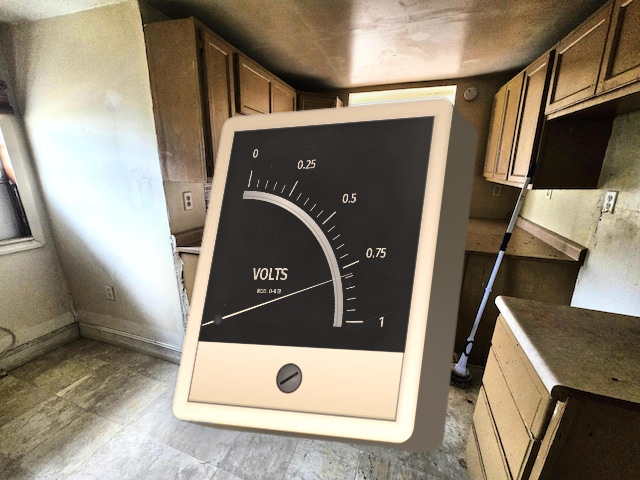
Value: 0.8
